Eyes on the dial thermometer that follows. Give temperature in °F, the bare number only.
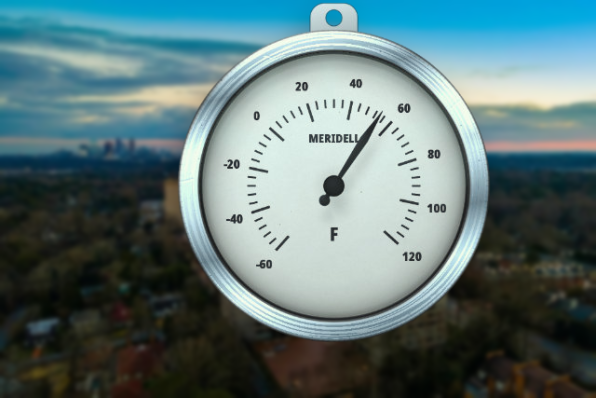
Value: 54
